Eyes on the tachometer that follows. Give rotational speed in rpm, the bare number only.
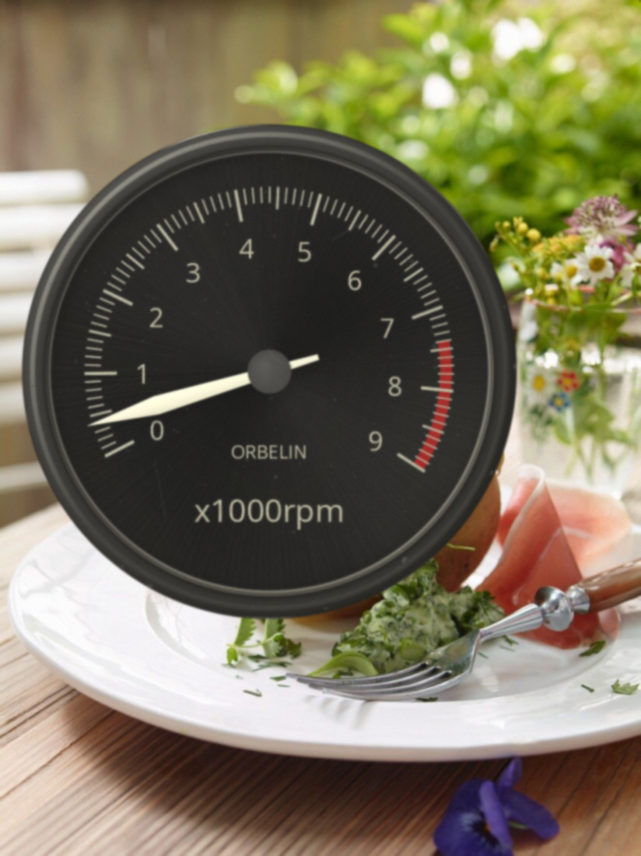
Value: 400
